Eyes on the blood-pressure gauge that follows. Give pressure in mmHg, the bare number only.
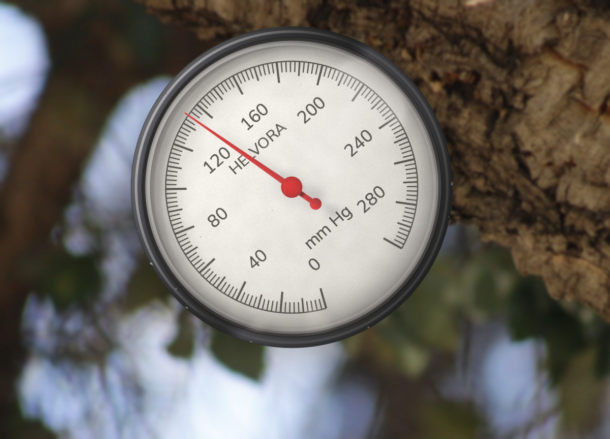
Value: 134
